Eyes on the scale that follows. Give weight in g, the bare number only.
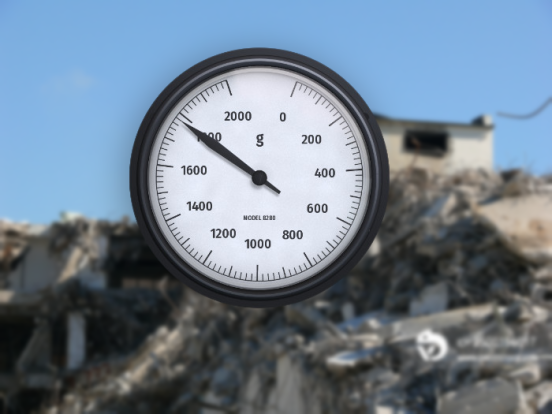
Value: 1780
